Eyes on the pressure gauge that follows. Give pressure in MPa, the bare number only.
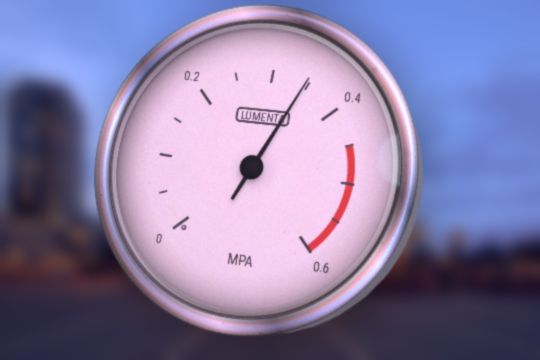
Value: 0.35
